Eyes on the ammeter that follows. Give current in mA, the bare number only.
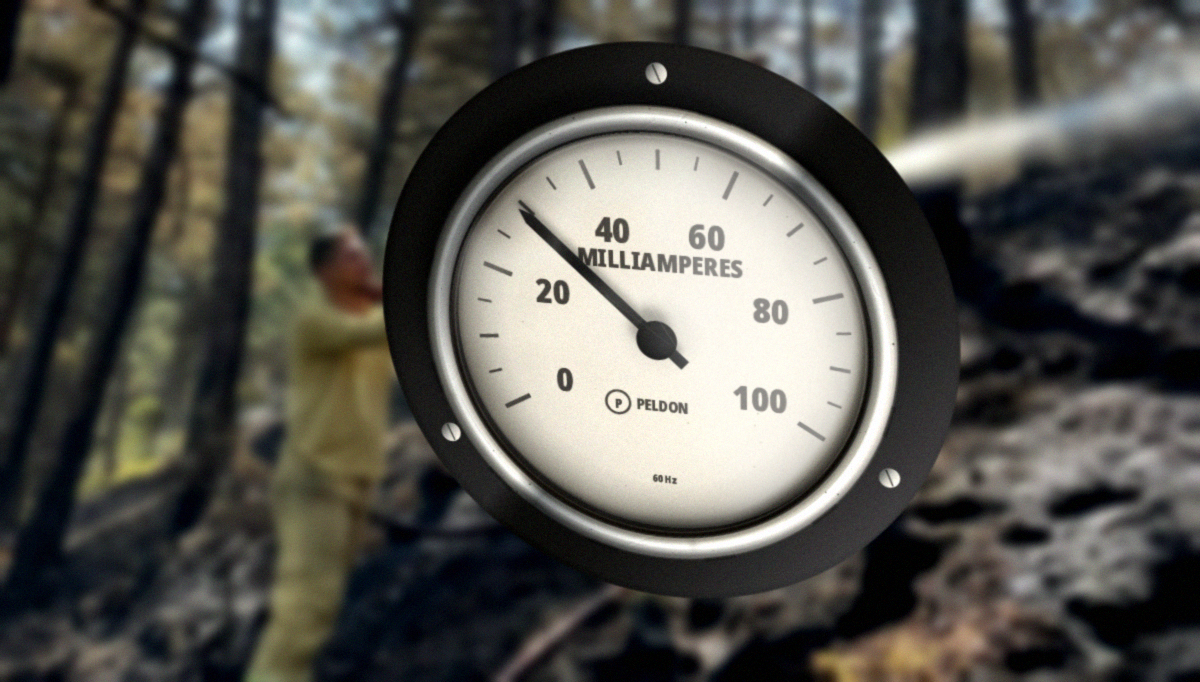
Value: 30
